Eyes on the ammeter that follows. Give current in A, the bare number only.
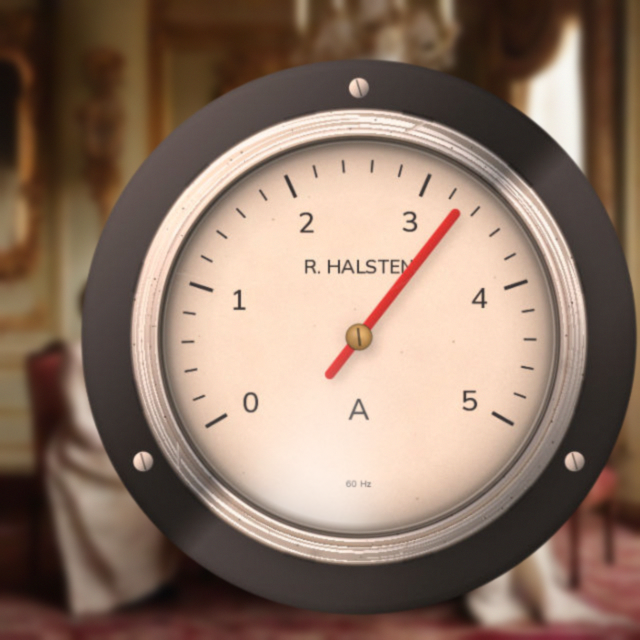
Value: 3.3
